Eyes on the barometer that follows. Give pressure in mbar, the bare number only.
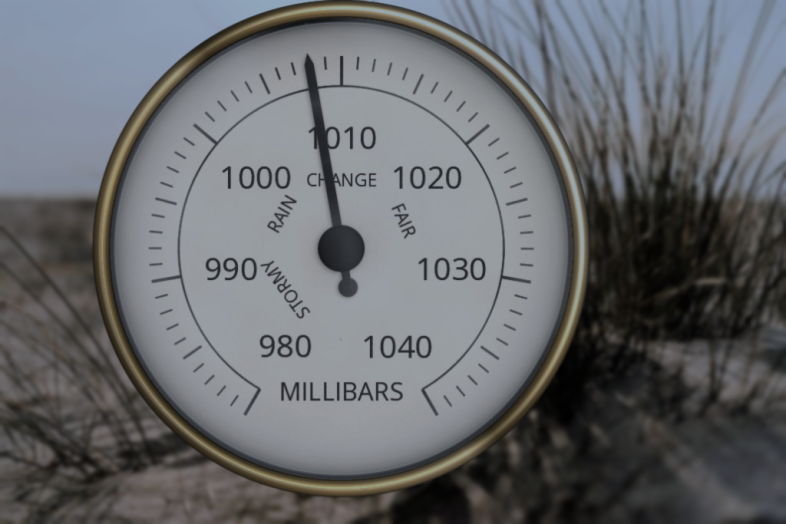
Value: 1008
